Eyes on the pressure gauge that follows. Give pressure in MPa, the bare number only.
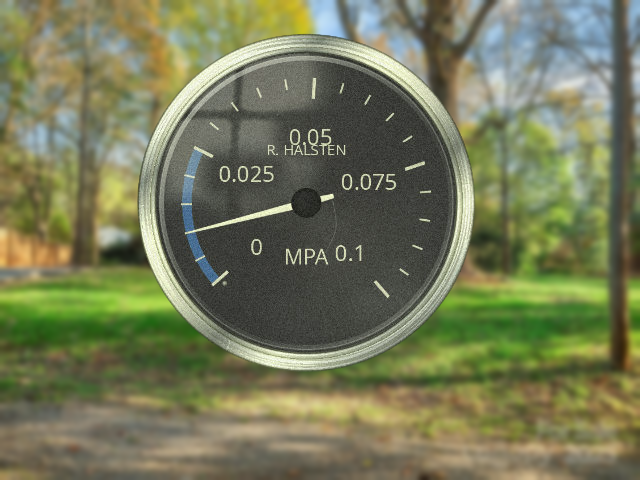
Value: 0.01
